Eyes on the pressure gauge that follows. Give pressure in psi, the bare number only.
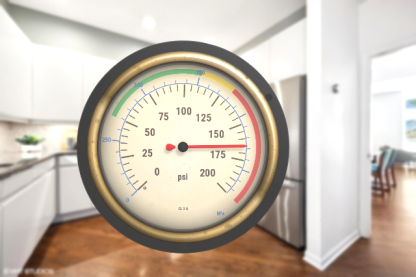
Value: 165
